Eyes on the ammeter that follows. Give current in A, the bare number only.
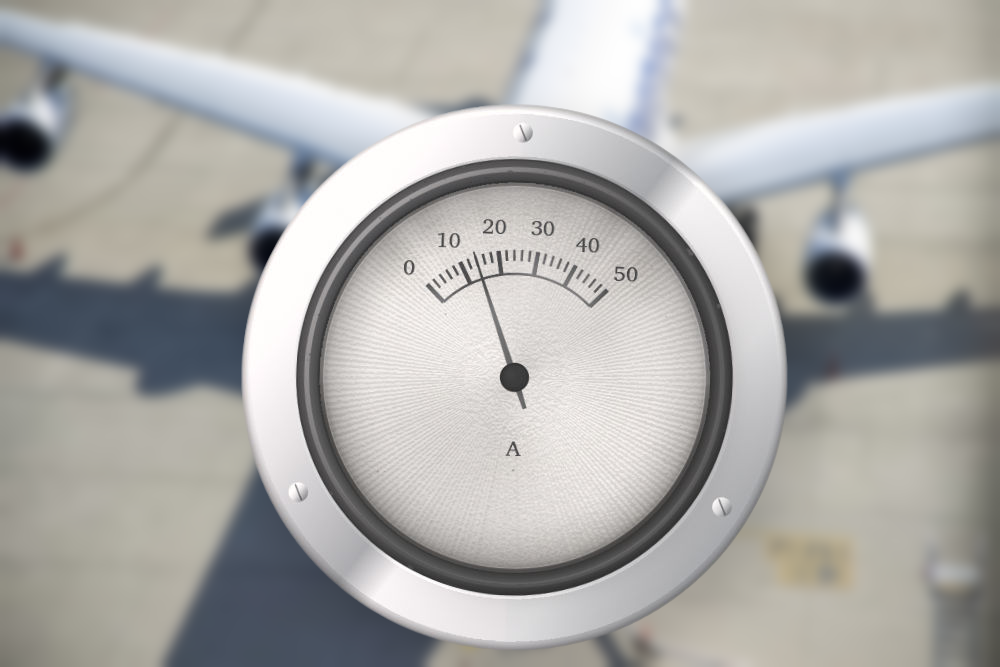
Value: 14
